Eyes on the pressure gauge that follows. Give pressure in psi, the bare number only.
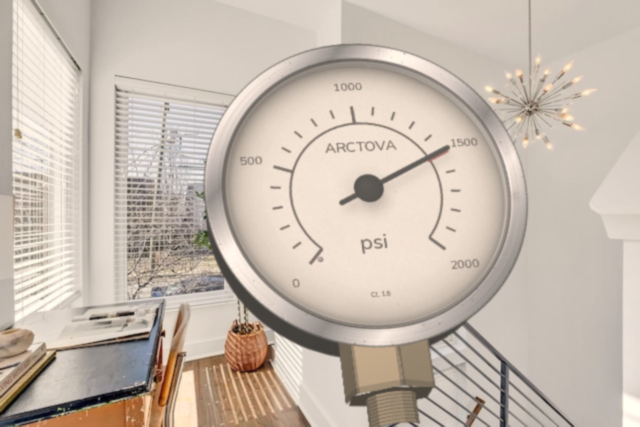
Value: 1500
